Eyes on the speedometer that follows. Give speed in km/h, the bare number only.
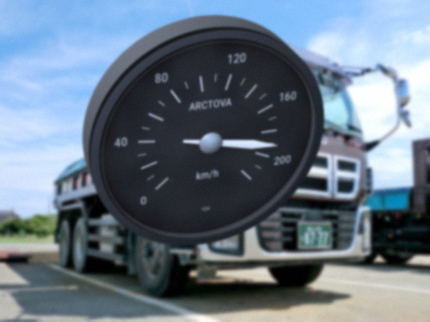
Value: 190
